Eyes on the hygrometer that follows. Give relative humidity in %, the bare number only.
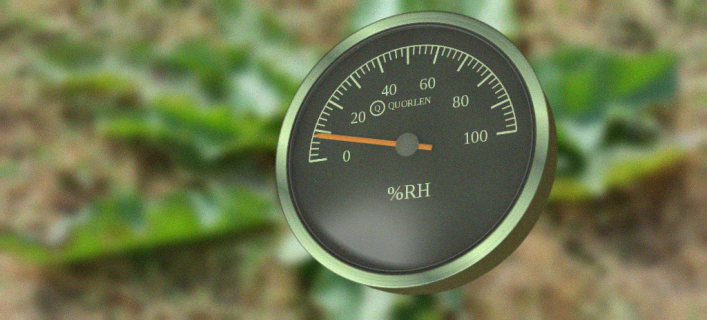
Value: 8
